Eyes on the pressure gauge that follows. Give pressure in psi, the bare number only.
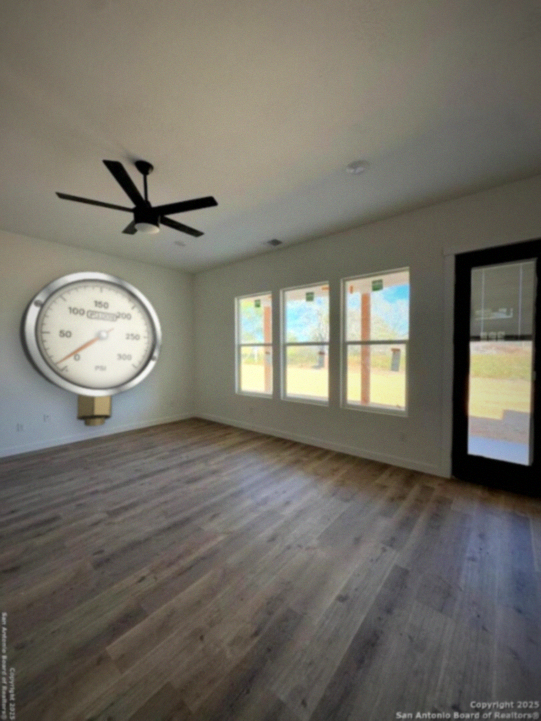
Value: 10
